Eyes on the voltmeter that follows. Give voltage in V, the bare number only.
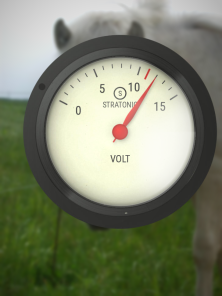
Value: 12
